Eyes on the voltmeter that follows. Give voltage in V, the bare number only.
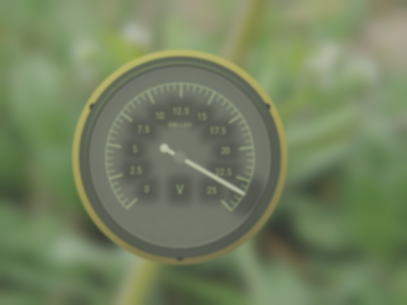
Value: 23.5
